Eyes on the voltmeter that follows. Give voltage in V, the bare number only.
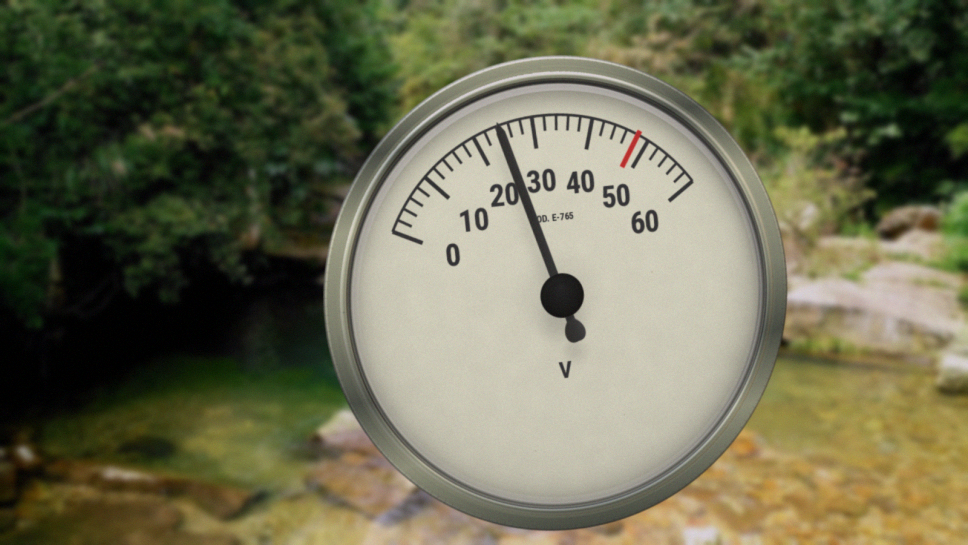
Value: 24
